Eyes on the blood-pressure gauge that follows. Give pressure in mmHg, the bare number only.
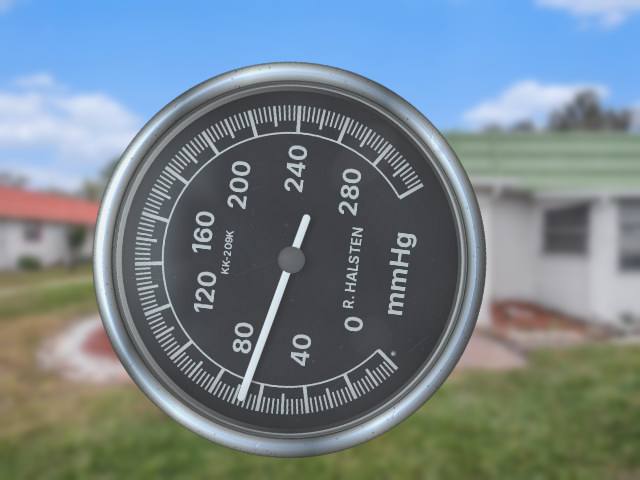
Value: 68
